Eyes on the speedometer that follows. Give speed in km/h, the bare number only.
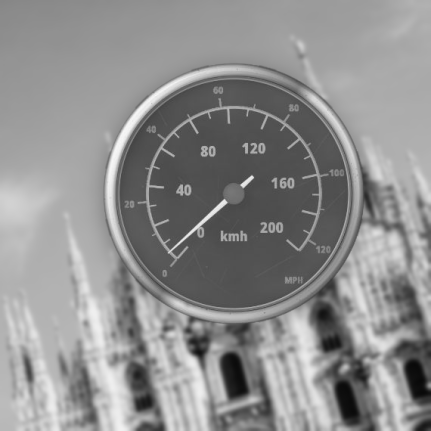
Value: 5
